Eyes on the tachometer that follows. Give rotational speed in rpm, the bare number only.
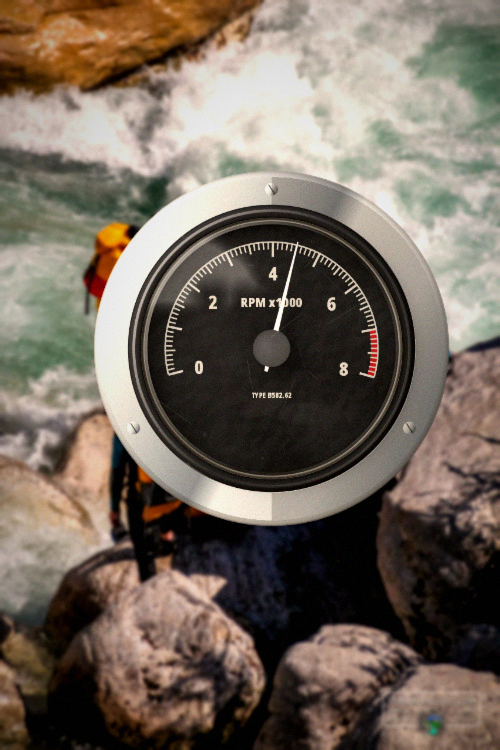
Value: 4500
